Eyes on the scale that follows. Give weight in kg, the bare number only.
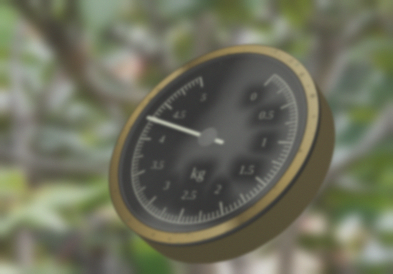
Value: 4.25
